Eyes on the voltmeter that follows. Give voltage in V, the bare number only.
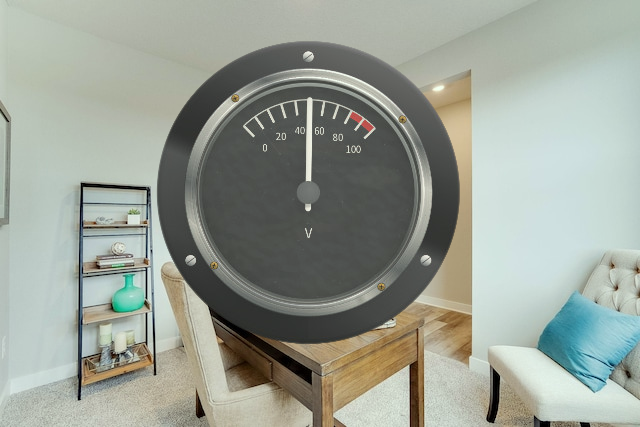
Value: 50
